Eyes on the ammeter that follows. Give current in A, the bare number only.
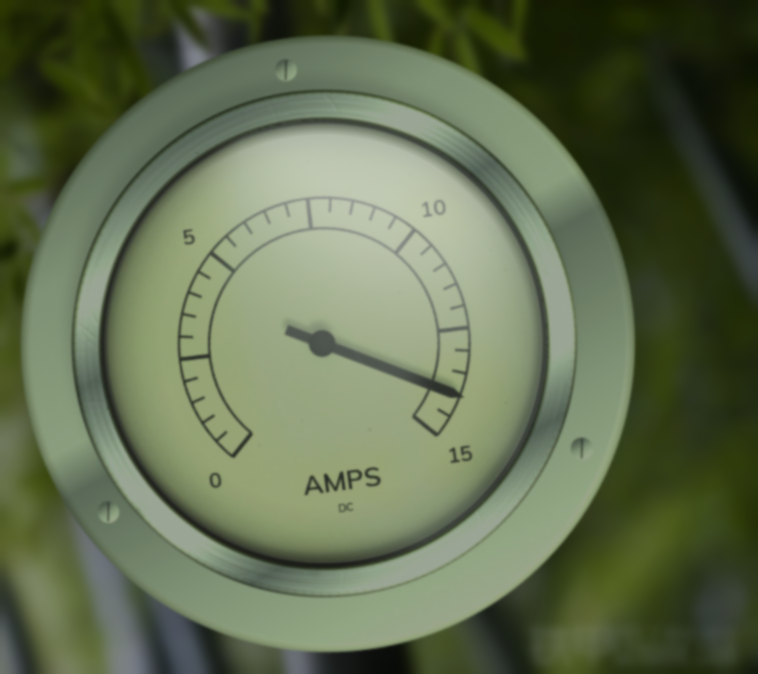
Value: 14
